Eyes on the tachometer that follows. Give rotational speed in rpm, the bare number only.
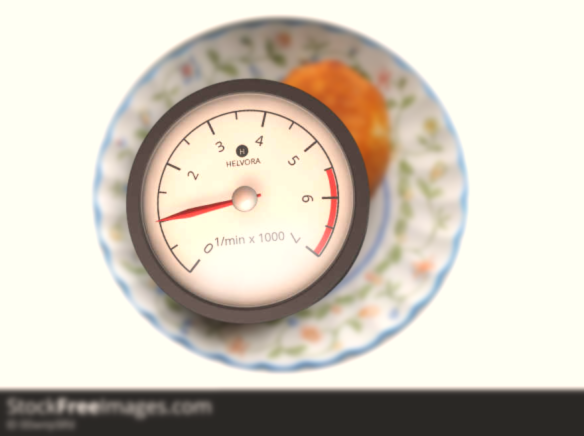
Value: 1000
